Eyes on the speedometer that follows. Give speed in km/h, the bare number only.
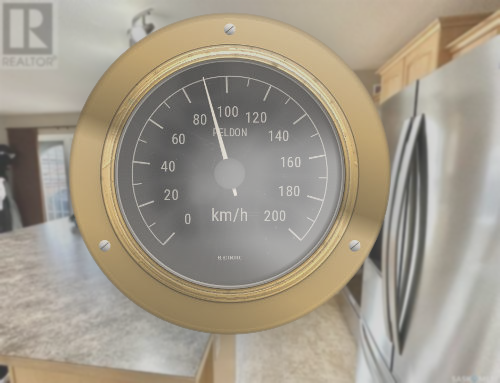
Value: 90
